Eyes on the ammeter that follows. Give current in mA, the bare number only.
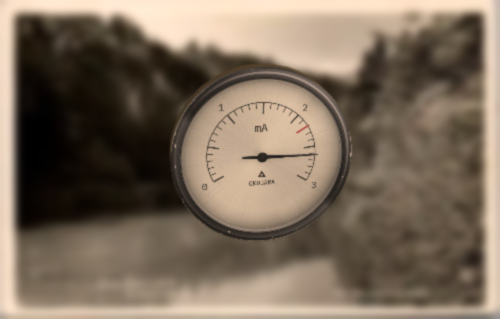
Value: 2.6
